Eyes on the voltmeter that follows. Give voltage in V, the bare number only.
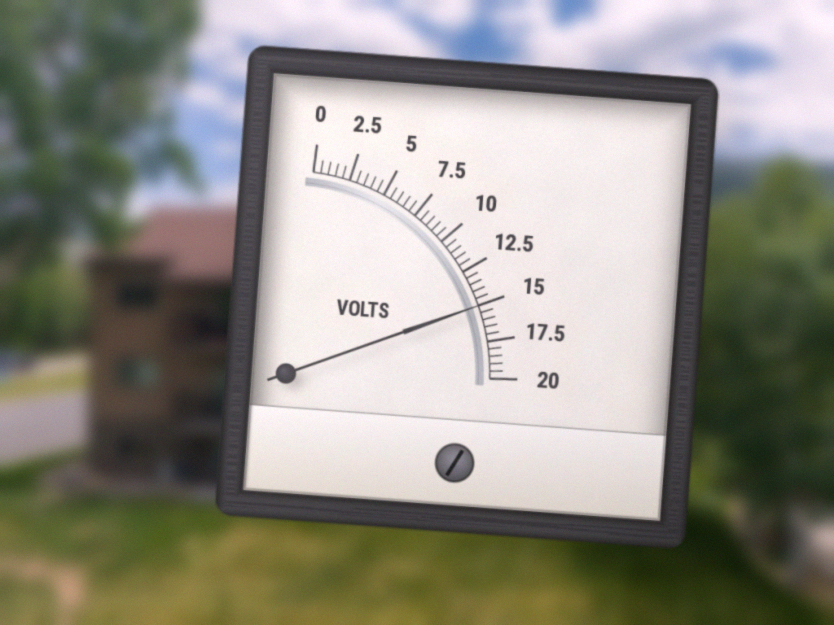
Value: 15
